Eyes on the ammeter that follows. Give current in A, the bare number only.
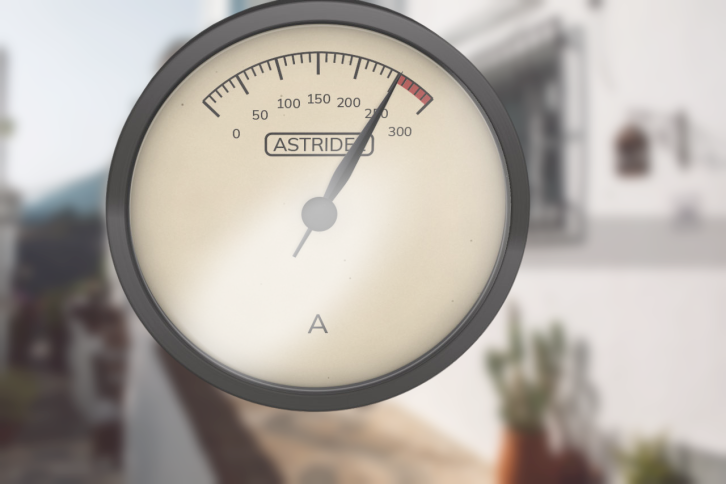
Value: 250
